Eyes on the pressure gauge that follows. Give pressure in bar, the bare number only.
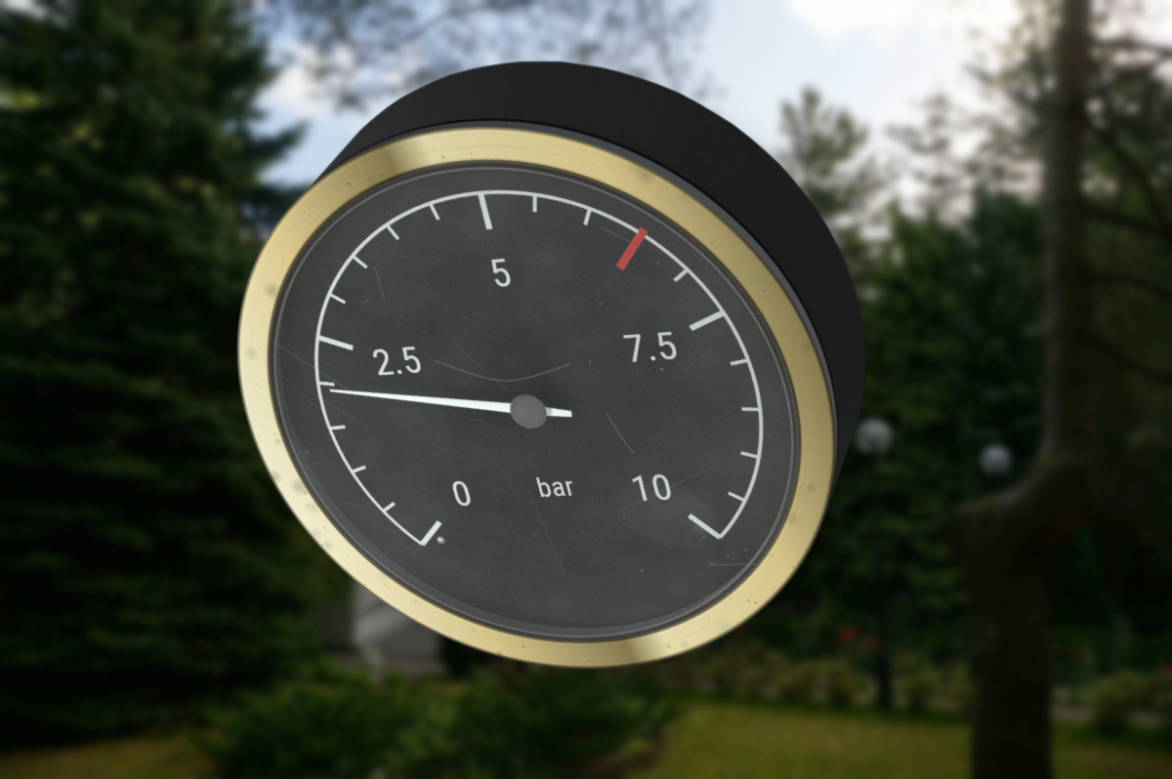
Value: 2
